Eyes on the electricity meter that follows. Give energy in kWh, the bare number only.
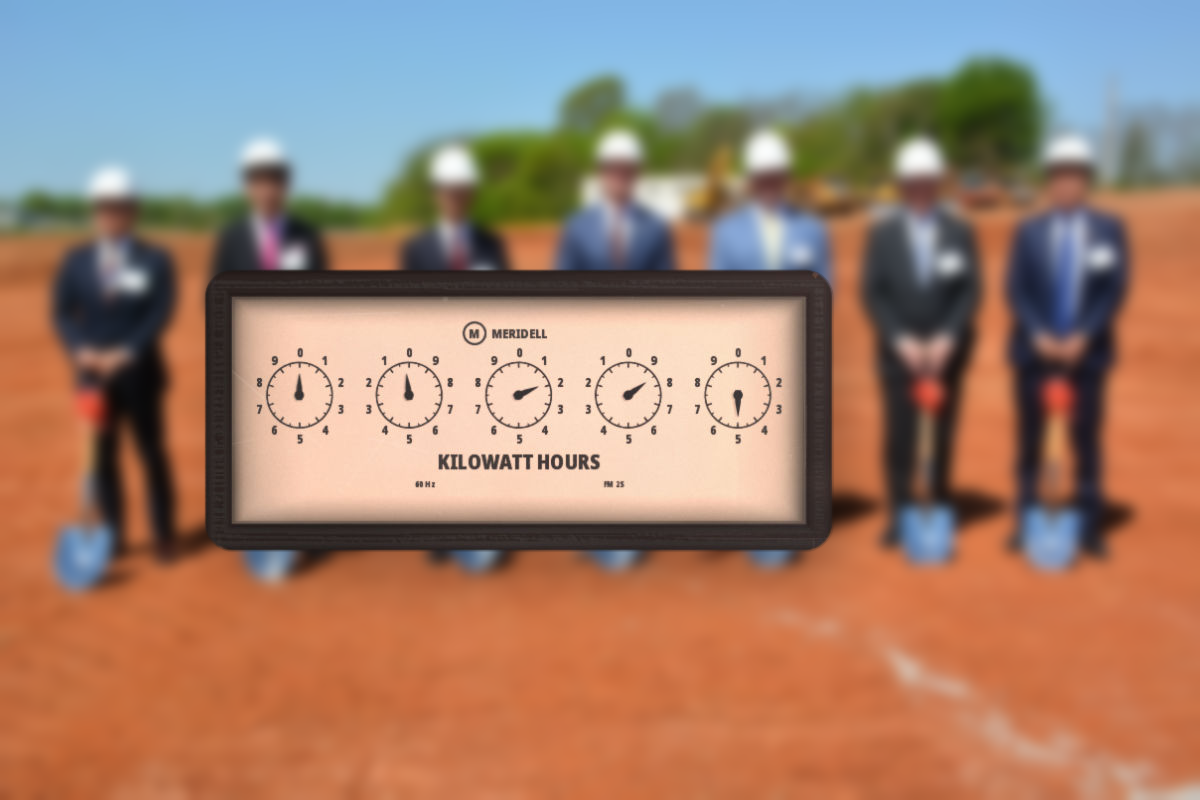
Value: 185
